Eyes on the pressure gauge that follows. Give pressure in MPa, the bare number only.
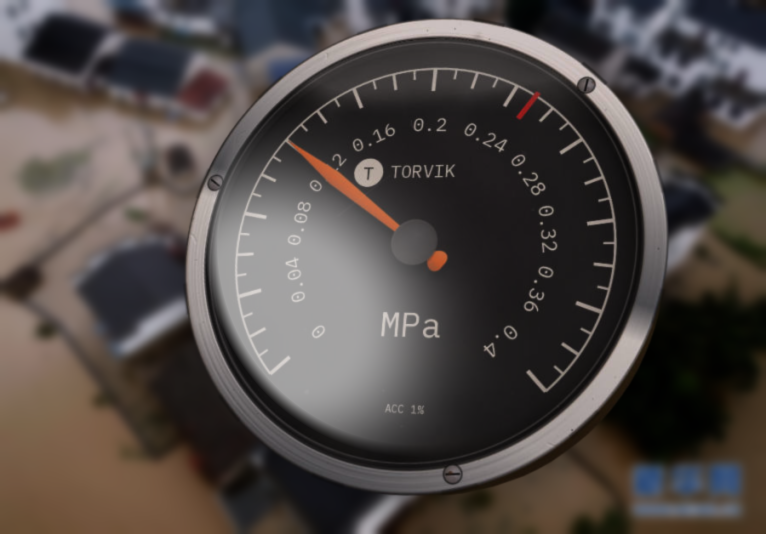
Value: 0.12
